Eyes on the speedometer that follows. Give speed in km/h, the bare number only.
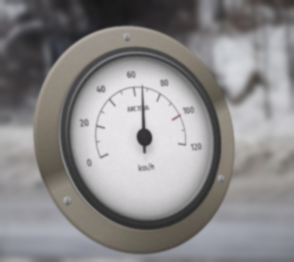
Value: 65
